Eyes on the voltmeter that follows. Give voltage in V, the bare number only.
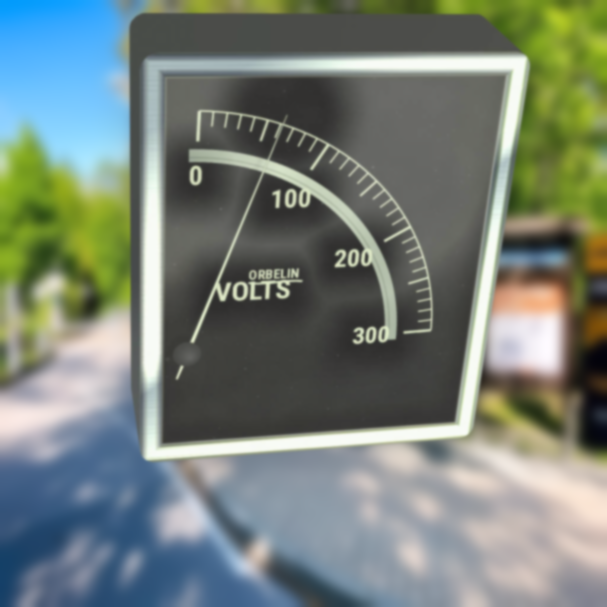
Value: 60
